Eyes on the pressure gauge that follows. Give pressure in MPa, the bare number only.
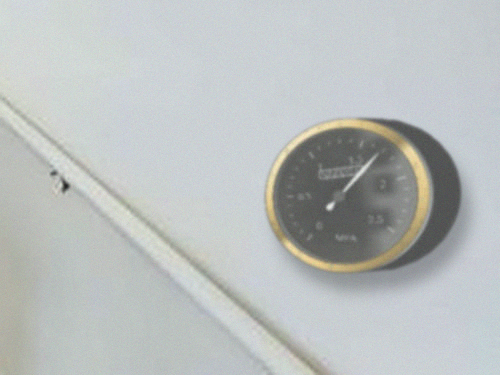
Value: 1.7
